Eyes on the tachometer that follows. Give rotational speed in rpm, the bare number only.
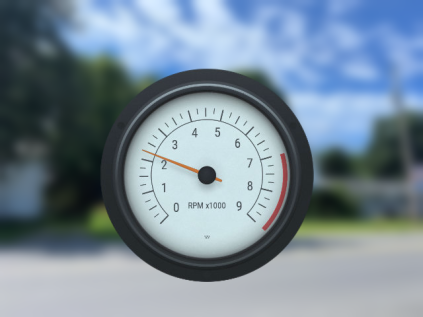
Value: 2250
